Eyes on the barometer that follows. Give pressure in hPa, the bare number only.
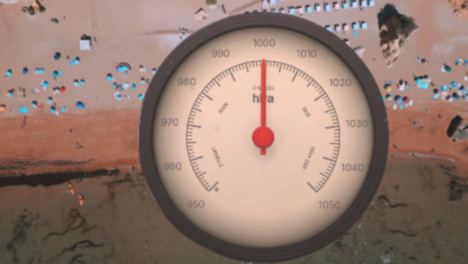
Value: 1000
